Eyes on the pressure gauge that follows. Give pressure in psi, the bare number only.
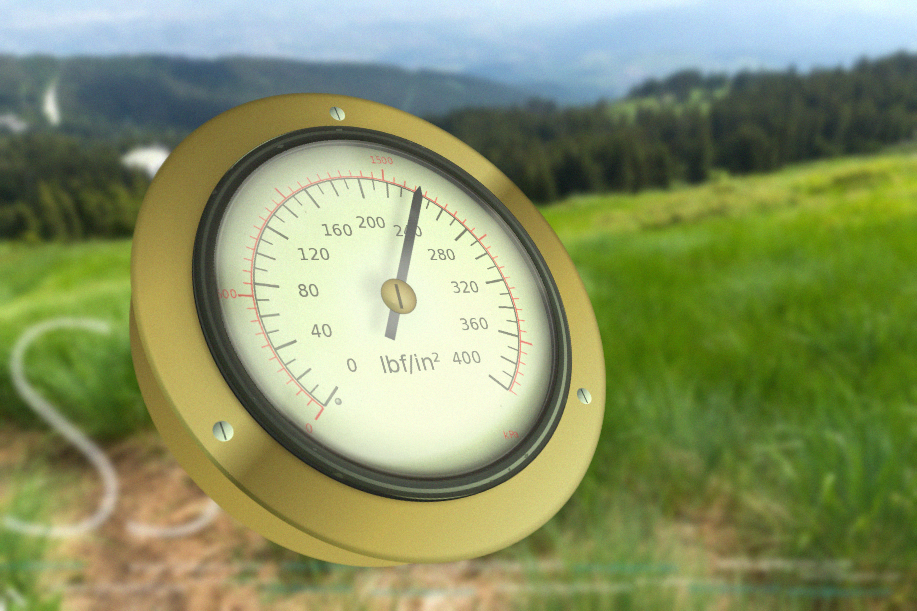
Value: 240
